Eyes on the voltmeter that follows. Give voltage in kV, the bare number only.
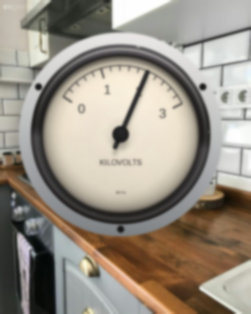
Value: 2
